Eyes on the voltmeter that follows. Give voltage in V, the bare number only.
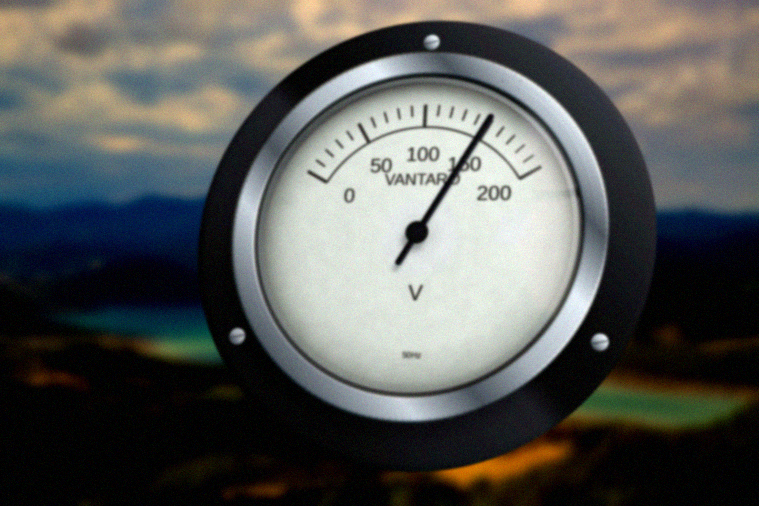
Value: 150
